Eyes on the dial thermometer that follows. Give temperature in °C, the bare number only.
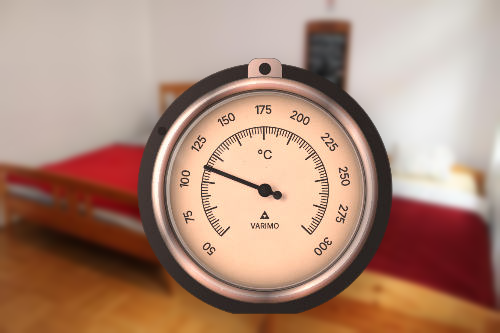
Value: 112.5
